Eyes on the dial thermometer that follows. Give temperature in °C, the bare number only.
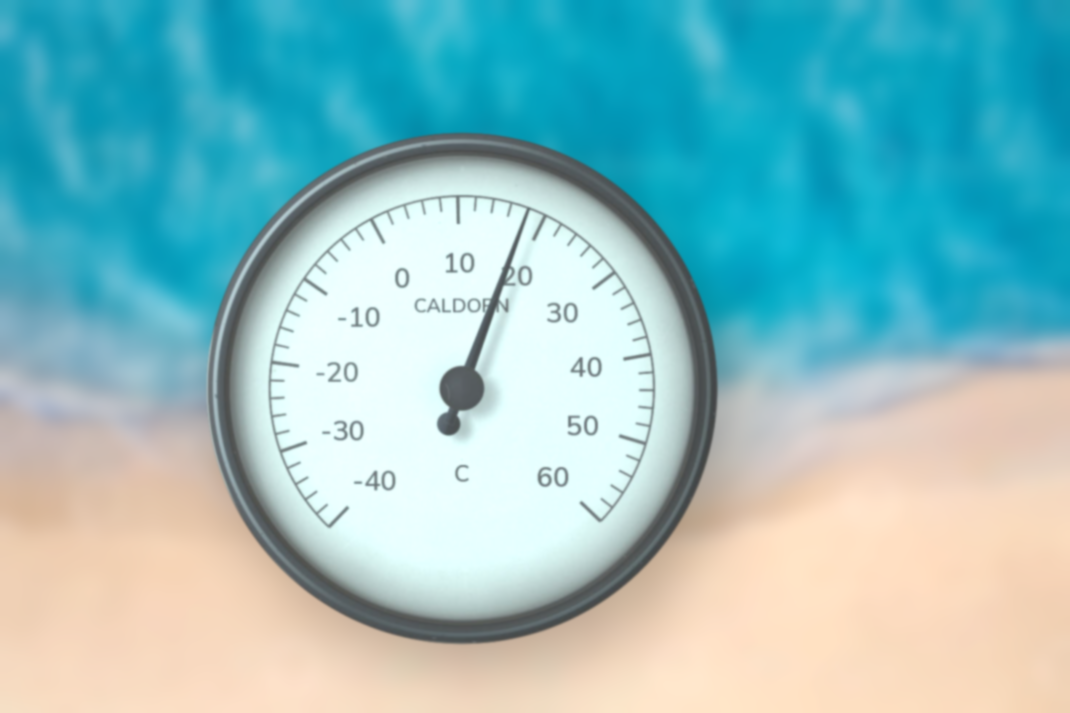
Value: 18
